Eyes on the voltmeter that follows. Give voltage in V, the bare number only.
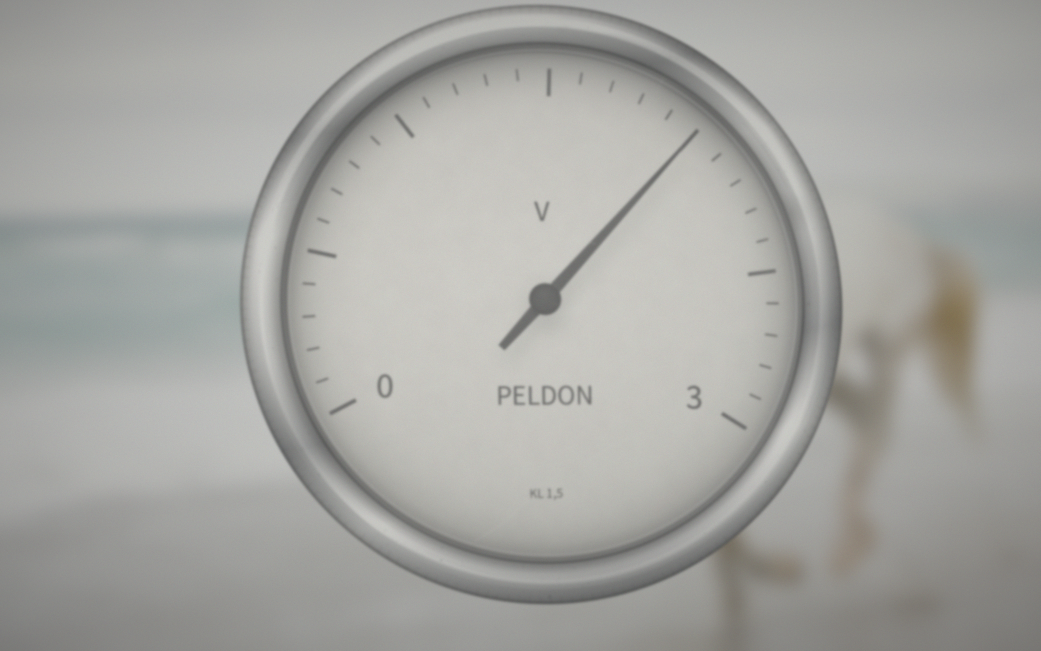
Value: 2
